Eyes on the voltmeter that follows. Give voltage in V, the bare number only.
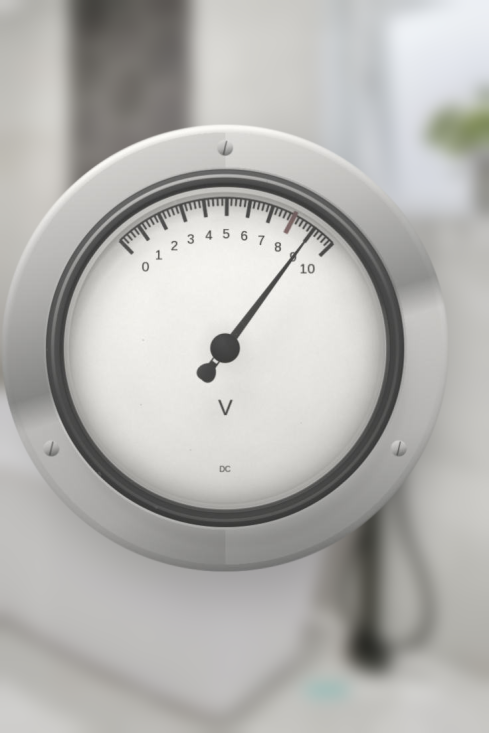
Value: 9
